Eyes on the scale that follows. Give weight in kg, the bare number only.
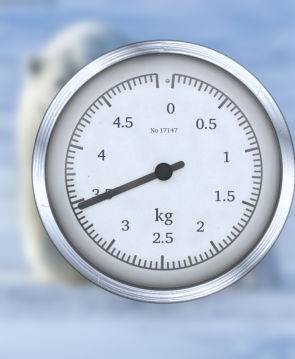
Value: 3.45
